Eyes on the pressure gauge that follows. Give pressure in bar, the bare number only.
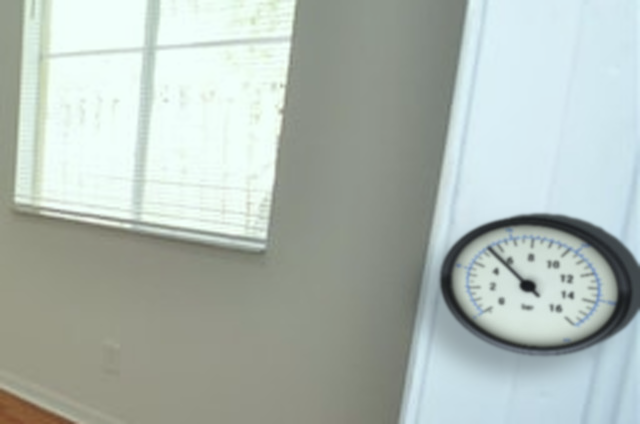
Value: 5.5
